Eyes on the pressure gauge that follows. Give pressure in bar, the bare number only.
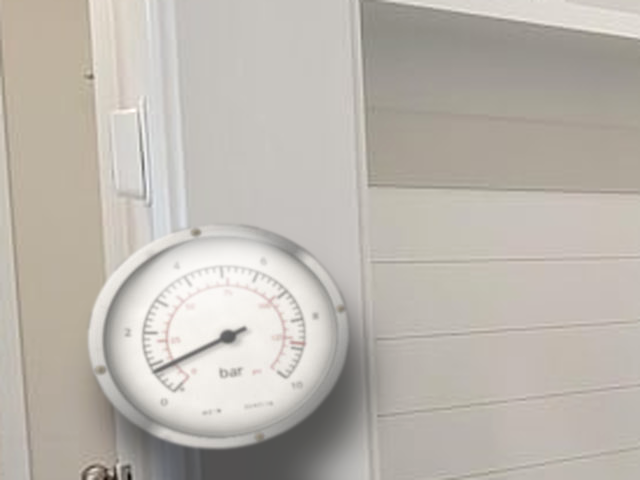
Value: 0.8
